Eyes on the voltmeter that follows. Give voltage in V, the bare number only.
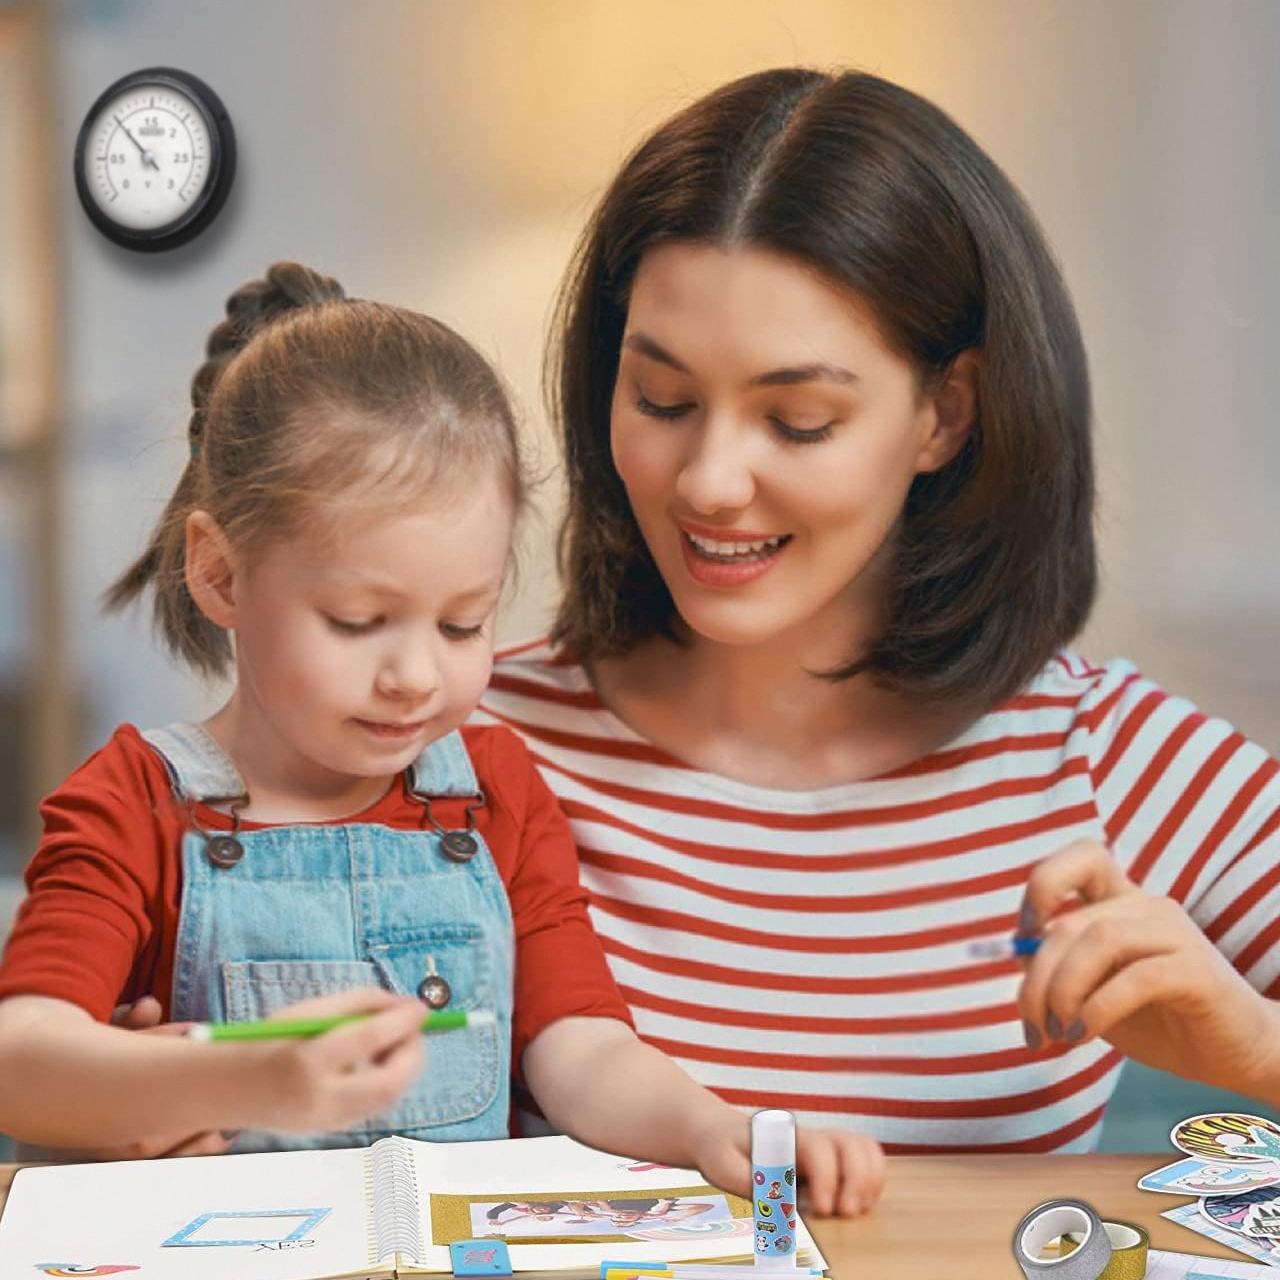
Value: 1
